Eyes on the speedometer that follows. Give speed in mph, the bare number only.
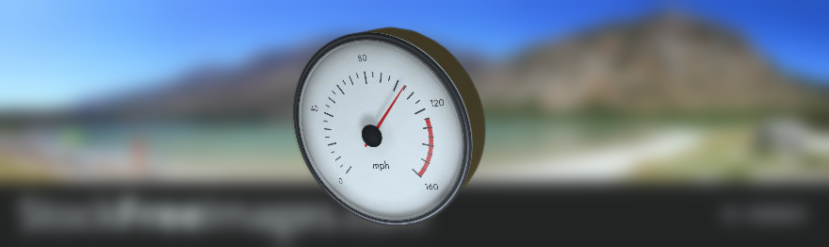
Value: 105
